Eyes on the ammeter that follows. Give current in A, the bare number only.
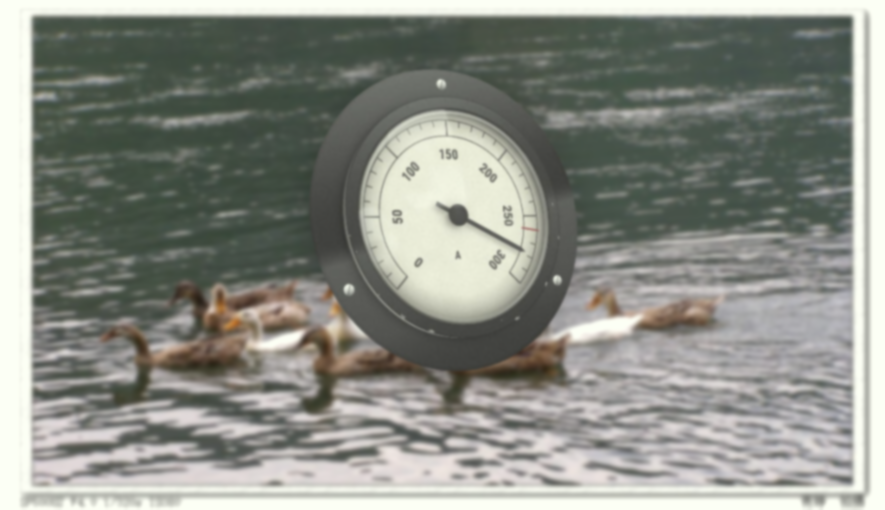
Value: 280
